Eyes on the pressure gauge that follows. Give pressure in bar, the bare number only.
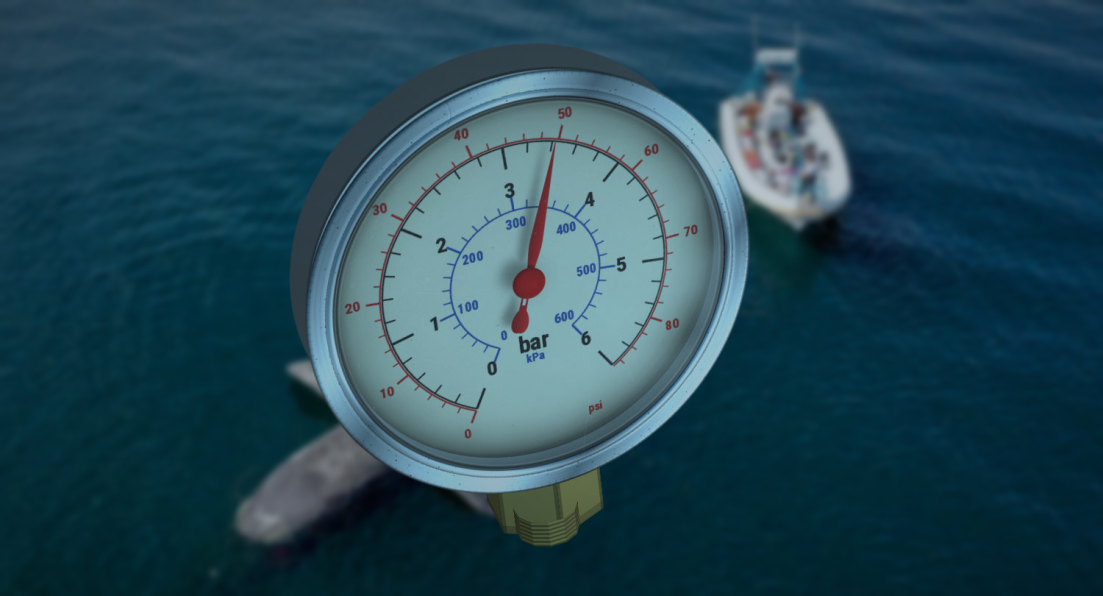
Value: 3.4
